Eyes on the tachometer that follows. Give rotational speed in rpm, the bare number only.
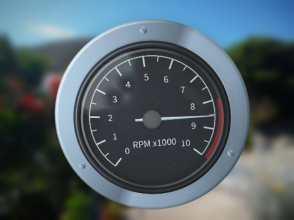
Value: 8500
